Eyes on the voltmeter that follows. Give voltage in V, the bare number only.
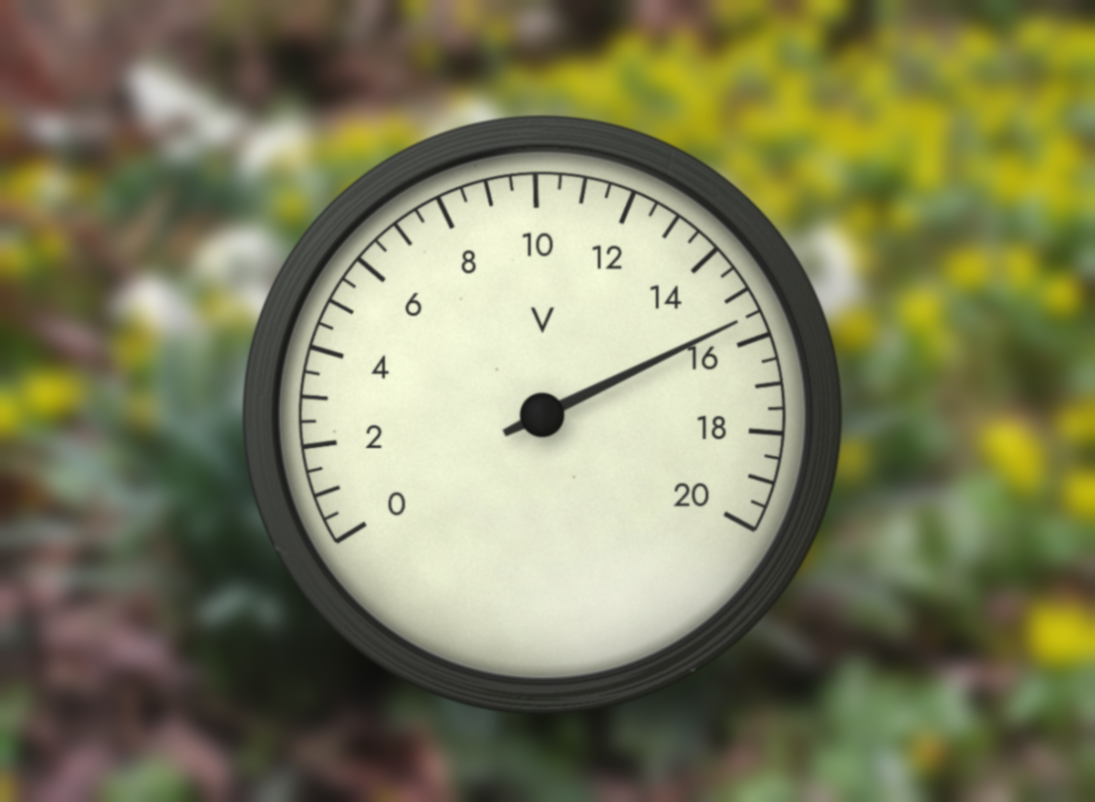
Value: 15.5
